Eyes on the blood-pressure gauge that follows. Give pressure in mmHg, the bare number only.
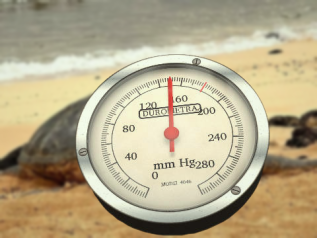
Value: 150
